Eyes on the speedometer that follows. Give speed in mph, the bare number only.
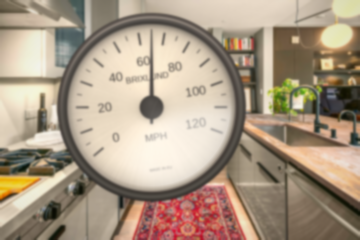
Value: 65
